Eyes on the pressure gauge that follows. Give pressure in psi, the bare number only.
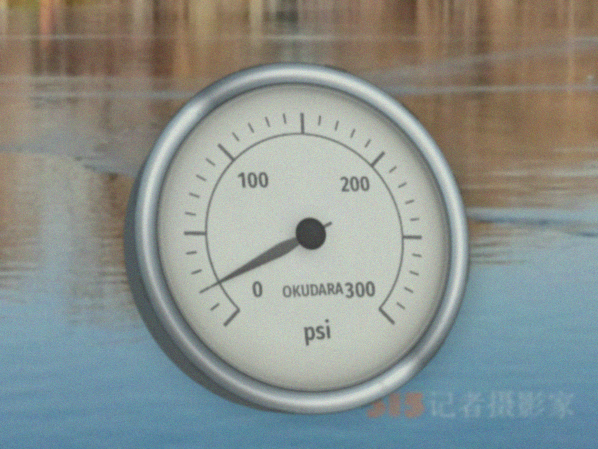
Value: 20
